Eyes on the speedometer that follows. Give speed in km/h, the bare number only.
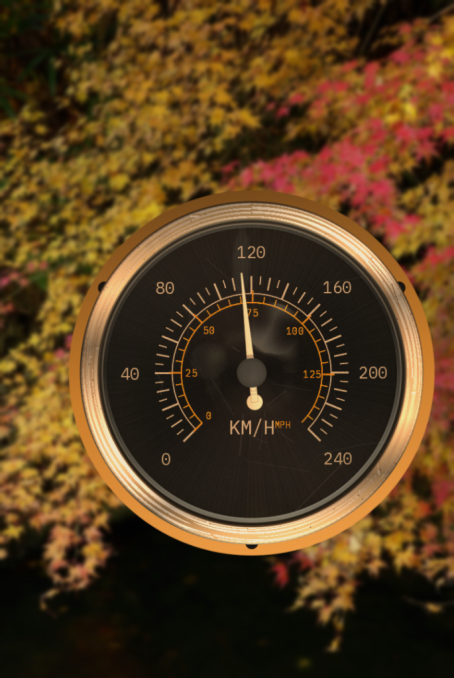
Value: 115
